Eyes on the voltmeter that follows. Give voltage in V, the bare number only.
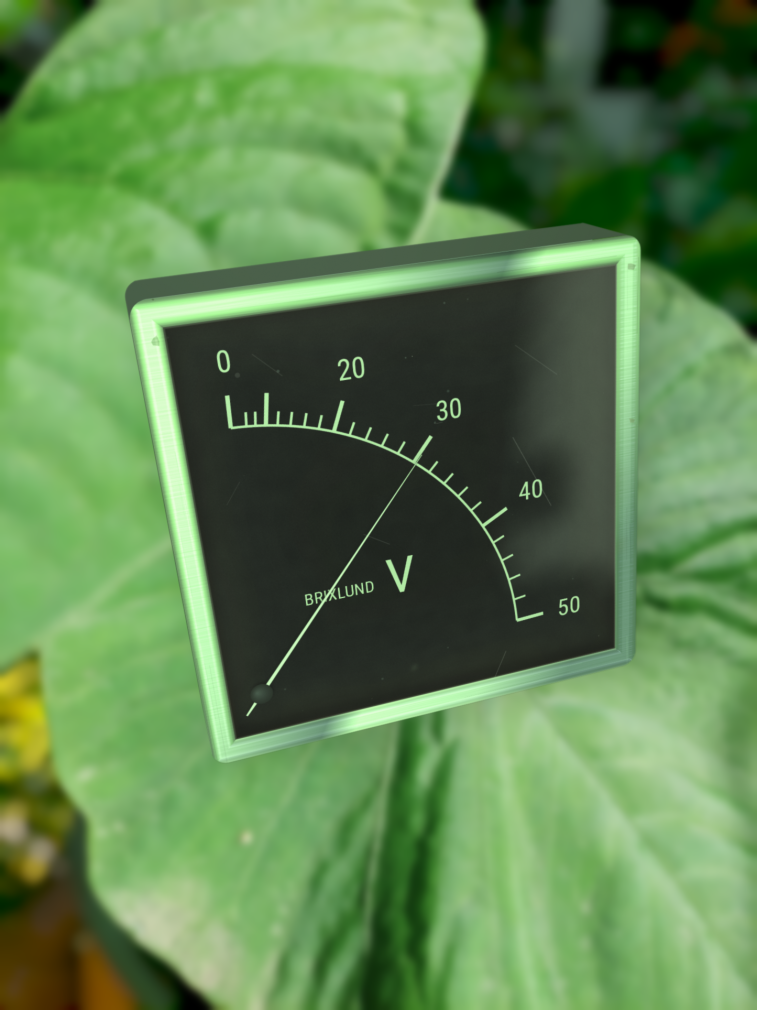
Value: 30
